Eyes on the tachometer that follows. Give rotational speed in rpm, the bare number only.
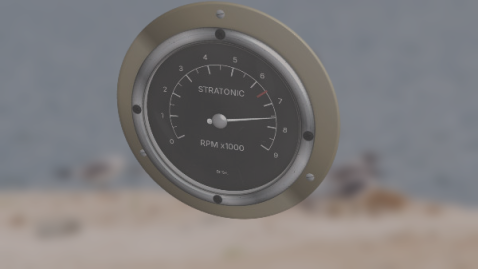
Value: 7500
